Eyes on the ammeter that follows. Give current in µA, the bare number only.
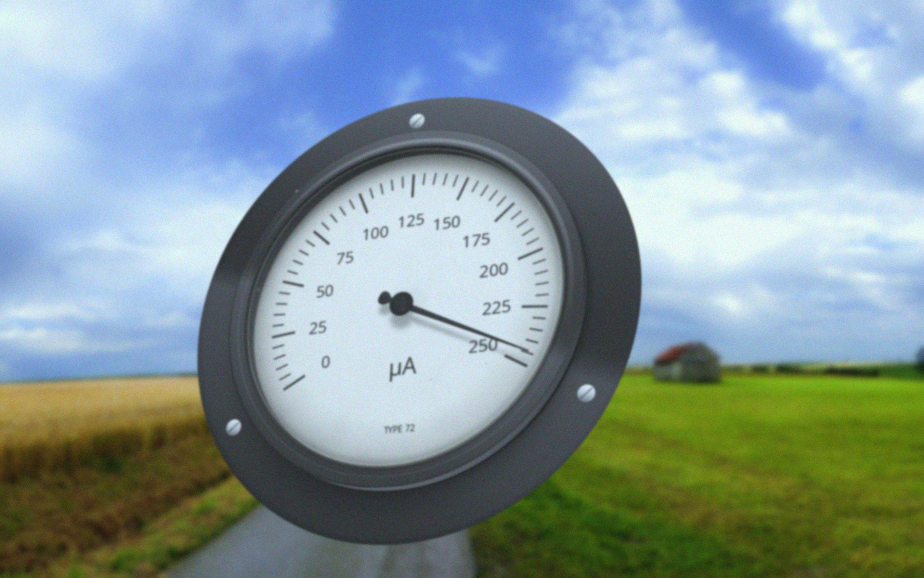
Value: 245
